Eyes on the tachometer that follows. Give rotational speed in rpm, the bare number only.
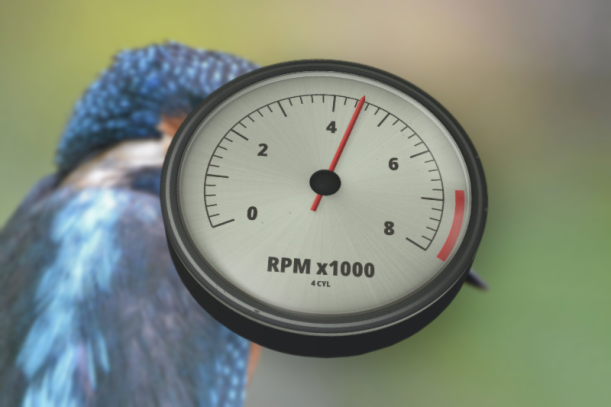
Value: 4500
